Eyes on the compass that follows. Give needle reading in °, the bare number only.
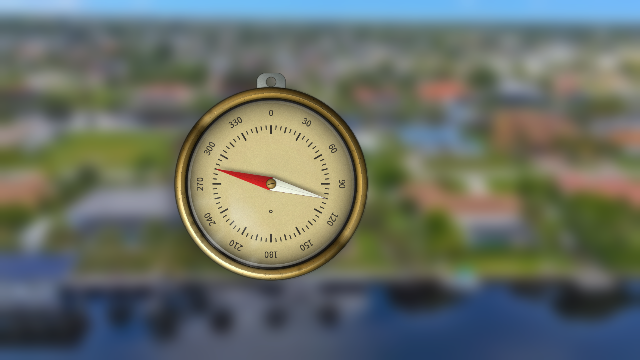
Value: 285
